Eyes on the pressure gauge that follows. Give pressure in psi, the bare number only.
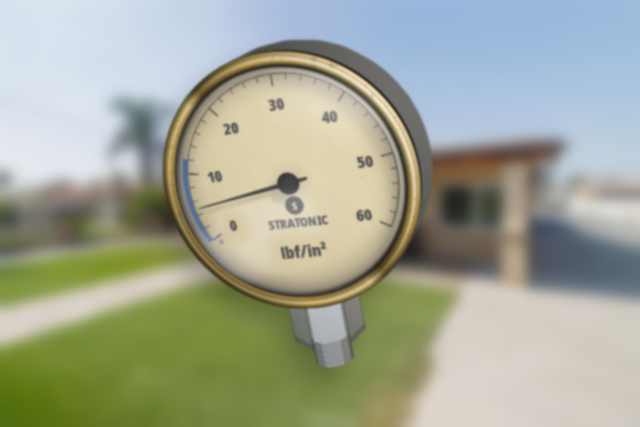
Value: 5
